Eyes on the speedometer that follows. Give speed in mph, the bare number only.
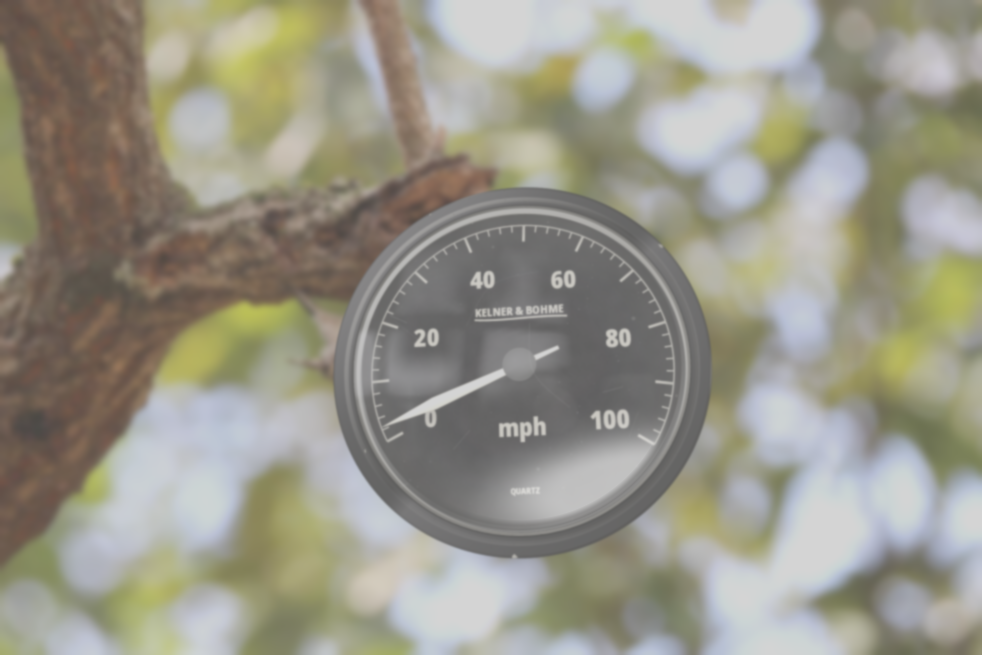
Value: 2
